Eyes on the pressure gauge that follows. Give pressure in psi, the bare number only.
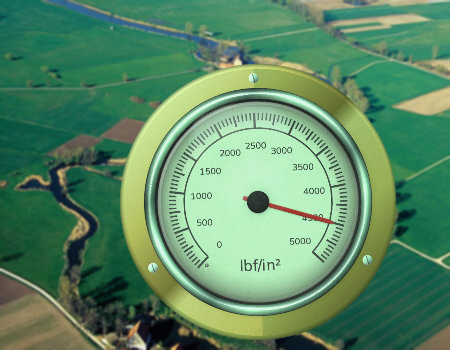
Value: 4500
